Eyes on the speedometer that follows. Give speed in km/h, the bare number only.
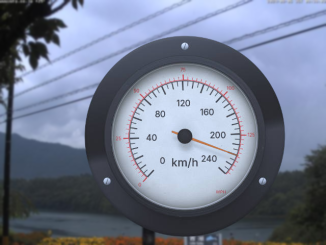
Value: 220
